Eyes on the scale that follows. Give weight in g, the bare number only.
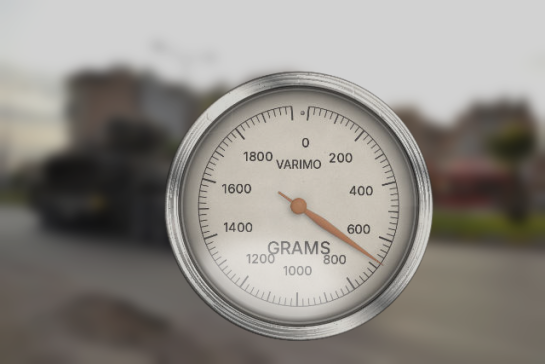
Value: 680
